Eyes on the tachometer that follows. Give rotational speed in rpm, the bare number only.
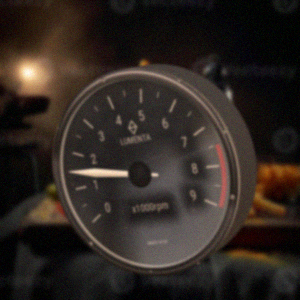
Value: 1500
